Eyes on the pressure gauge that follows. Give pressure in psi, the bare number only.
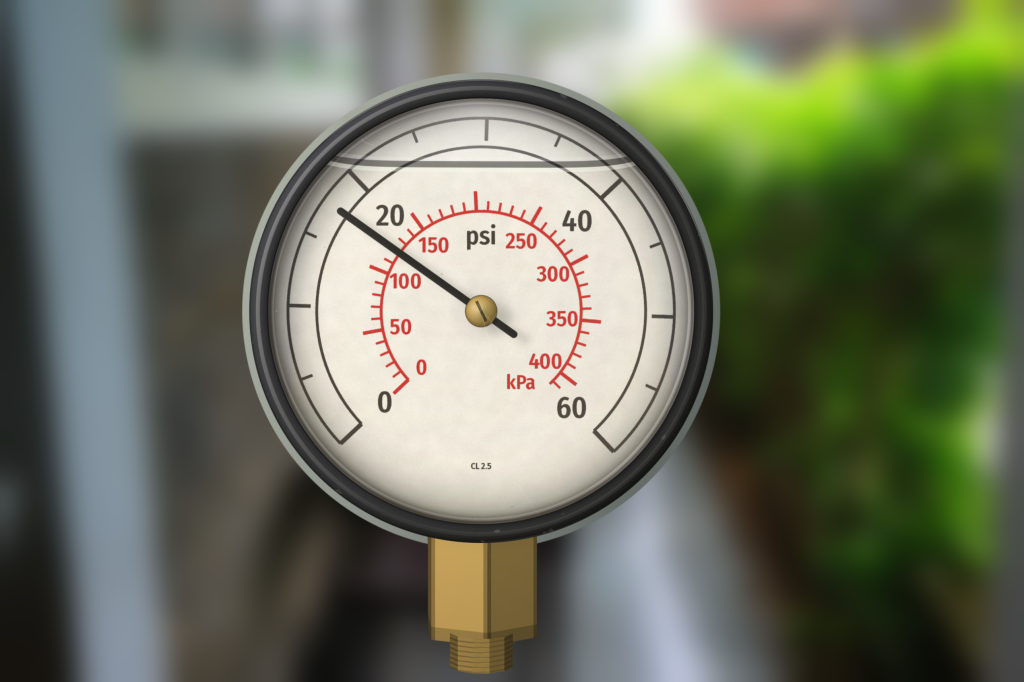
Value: 17.5
